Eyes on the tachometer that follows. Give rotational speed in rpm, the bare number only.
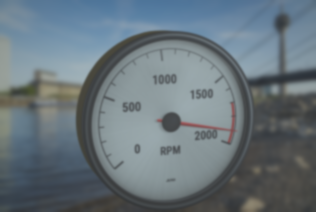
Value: 1900
